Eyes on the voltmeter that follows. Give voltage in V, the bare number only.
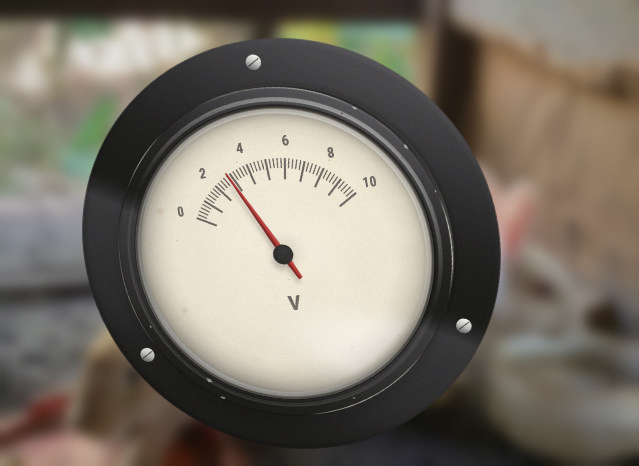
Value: 3
